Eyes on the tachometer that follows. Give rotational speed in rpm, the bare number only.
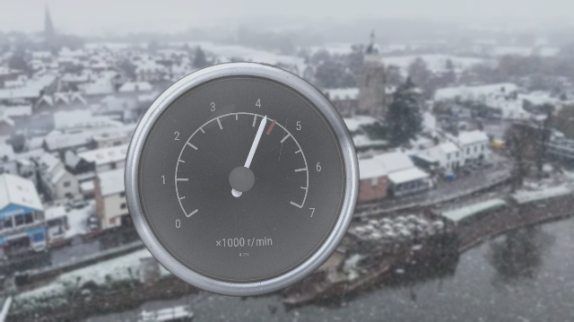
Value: 4250
